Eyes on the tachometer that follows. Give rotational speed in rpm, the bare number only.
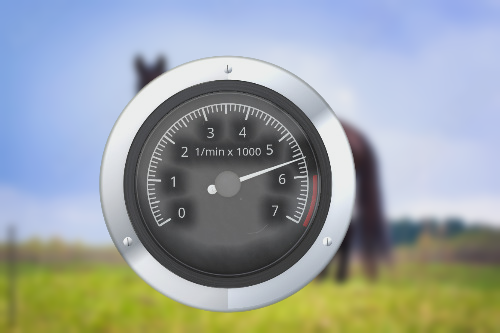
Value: 5600
